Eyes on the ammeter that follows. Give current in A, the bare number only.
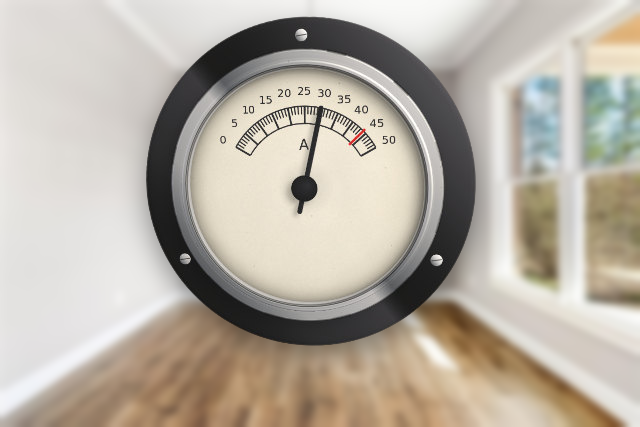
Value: 30
